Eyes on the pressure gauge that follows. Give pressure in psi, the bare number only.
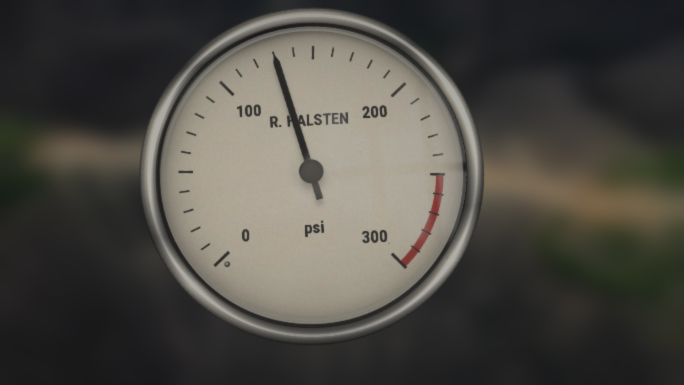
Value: 130
